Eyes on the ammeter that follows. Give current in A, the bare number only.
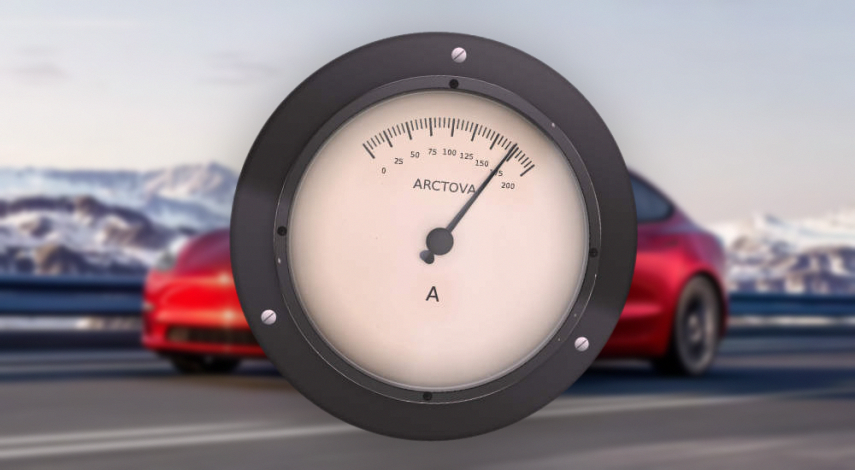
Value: 170
